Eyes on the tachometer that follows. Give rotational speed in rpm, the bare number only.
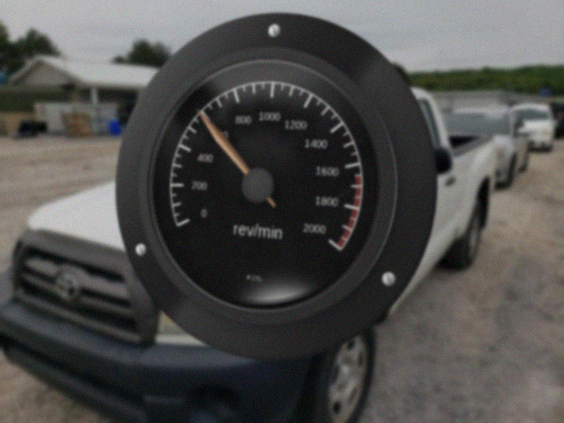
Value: 600
